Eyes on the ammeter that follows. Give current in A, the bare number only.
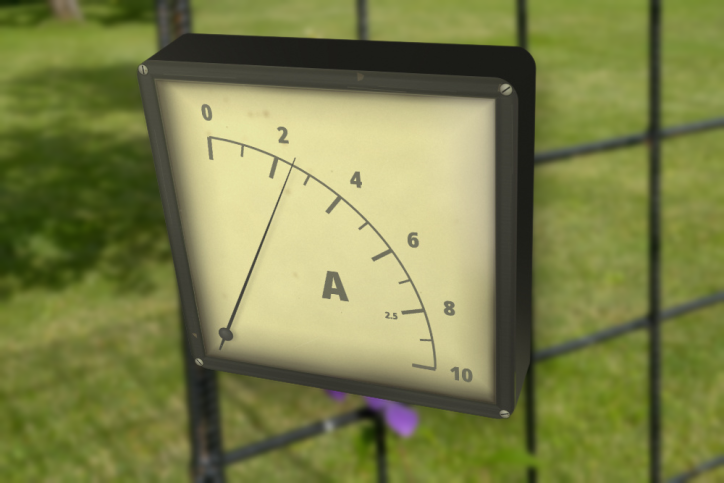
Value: 2.5
